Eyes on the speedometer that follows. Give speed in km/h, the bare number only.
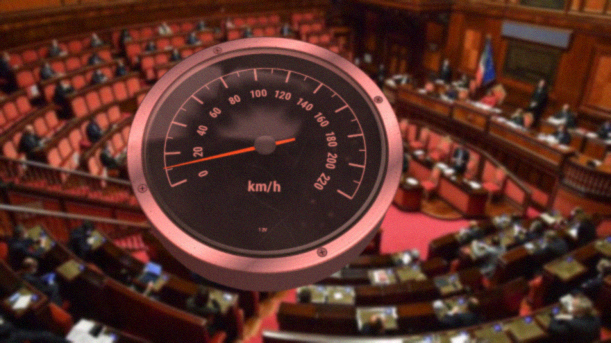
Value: 10
